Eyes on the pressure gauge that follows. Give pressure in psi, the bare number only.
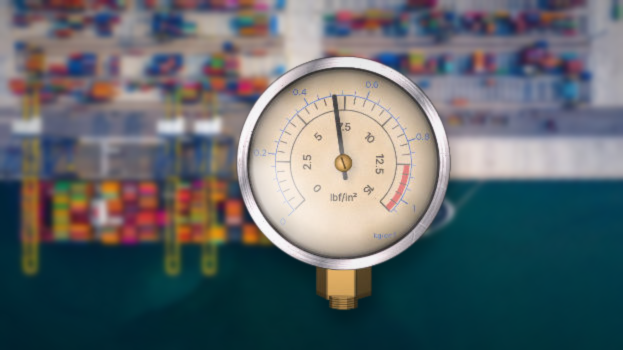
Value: 7
